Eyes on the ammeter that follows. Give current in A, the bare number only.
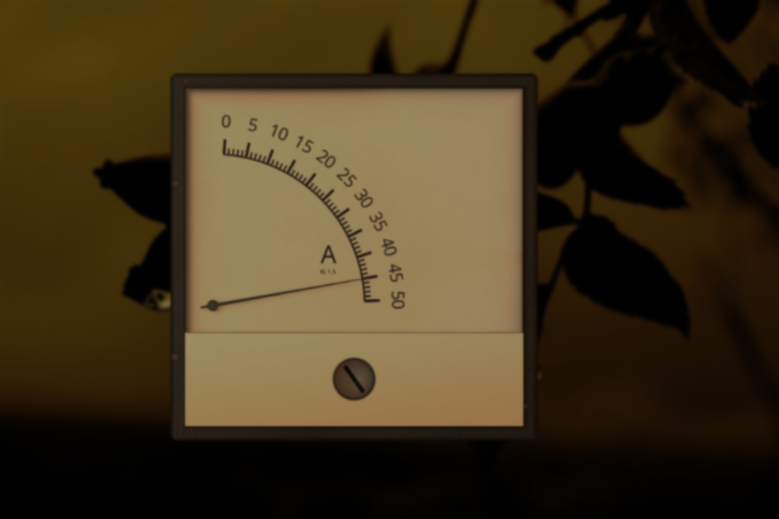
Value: 45
